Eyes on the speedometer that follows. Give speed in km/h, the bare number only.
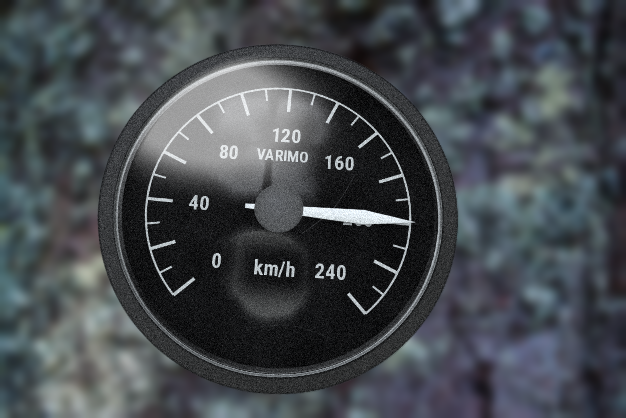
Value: 200
